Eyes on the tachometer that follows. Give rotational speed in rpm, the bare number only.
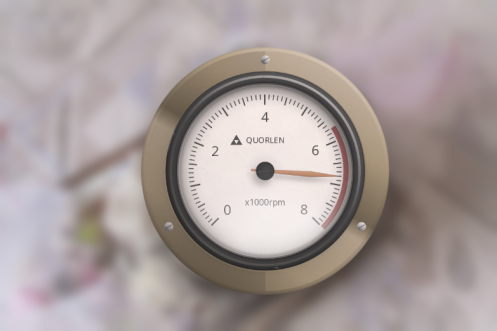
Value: 6800
